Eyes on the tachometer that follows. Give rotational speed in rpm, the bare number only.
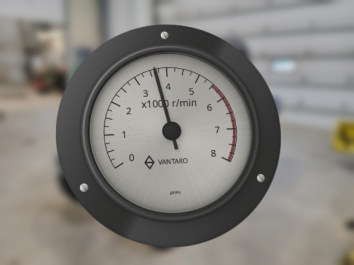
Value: 3625
